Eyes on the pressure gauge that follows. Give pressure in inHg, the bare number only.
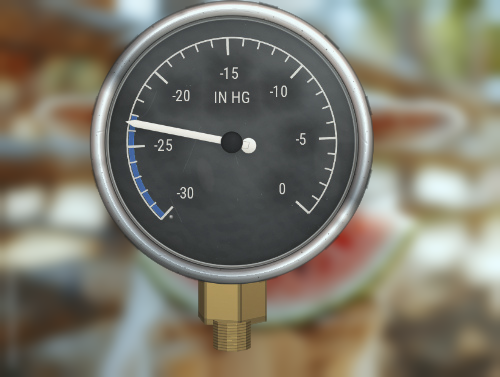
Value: -23.5
